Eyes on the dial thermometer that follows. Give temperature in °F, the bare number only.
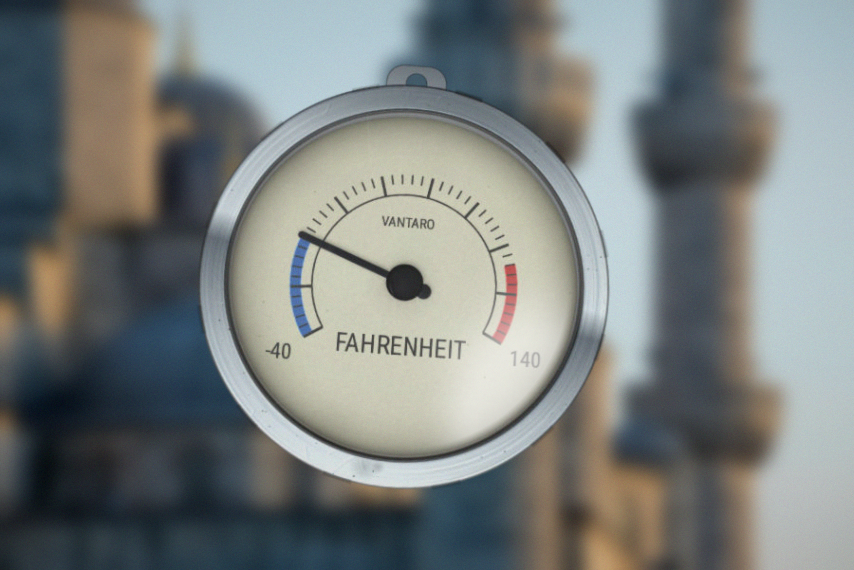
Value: 0
